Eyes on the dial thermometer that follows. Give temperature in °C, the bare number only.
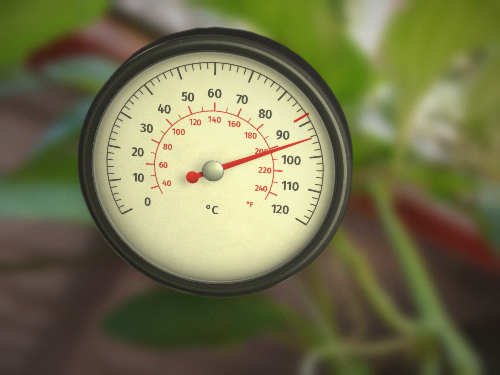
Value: 94
